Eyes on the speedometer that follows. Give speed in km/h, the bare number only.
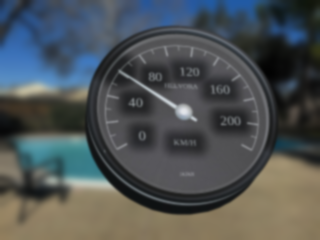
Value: 60
